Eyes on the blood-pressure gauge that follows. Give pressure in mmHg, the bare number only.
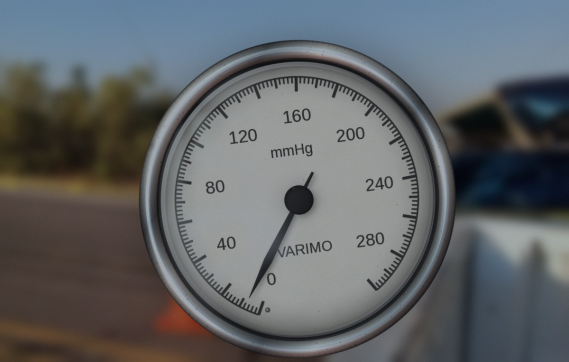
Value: 8
